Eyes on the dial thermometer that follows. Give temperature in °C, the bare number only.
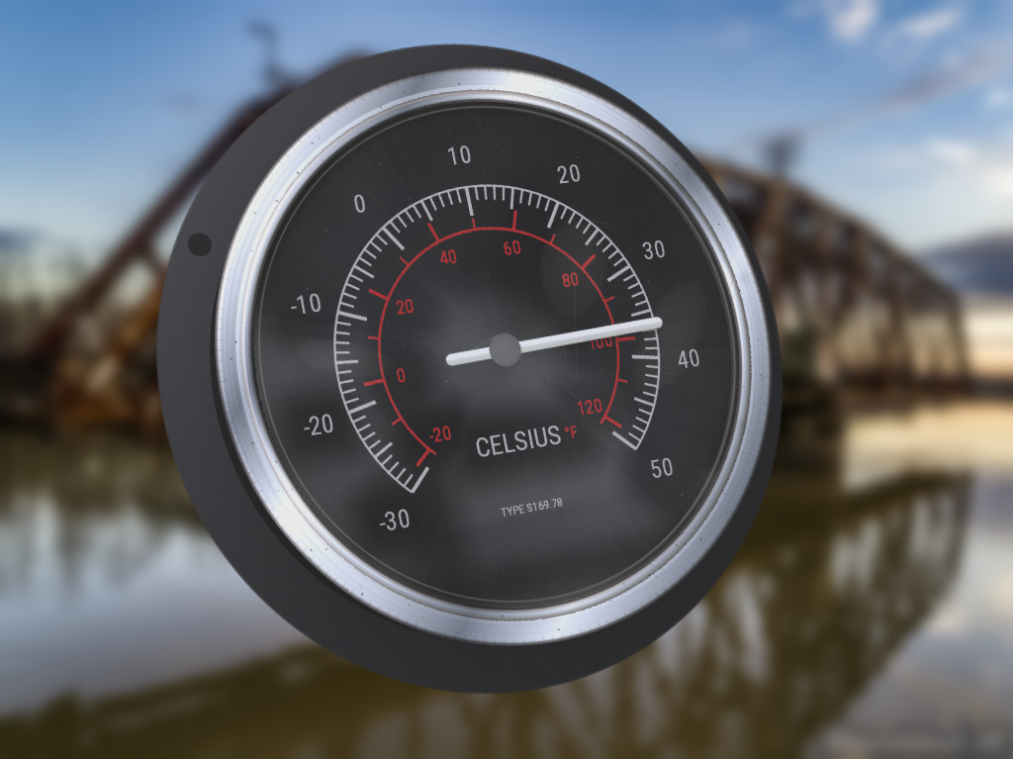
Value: 36.5
